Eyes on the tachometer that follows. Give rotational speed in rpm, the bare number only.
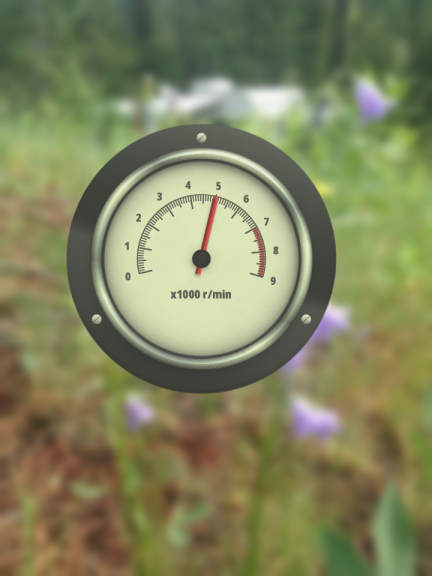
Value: 5000
